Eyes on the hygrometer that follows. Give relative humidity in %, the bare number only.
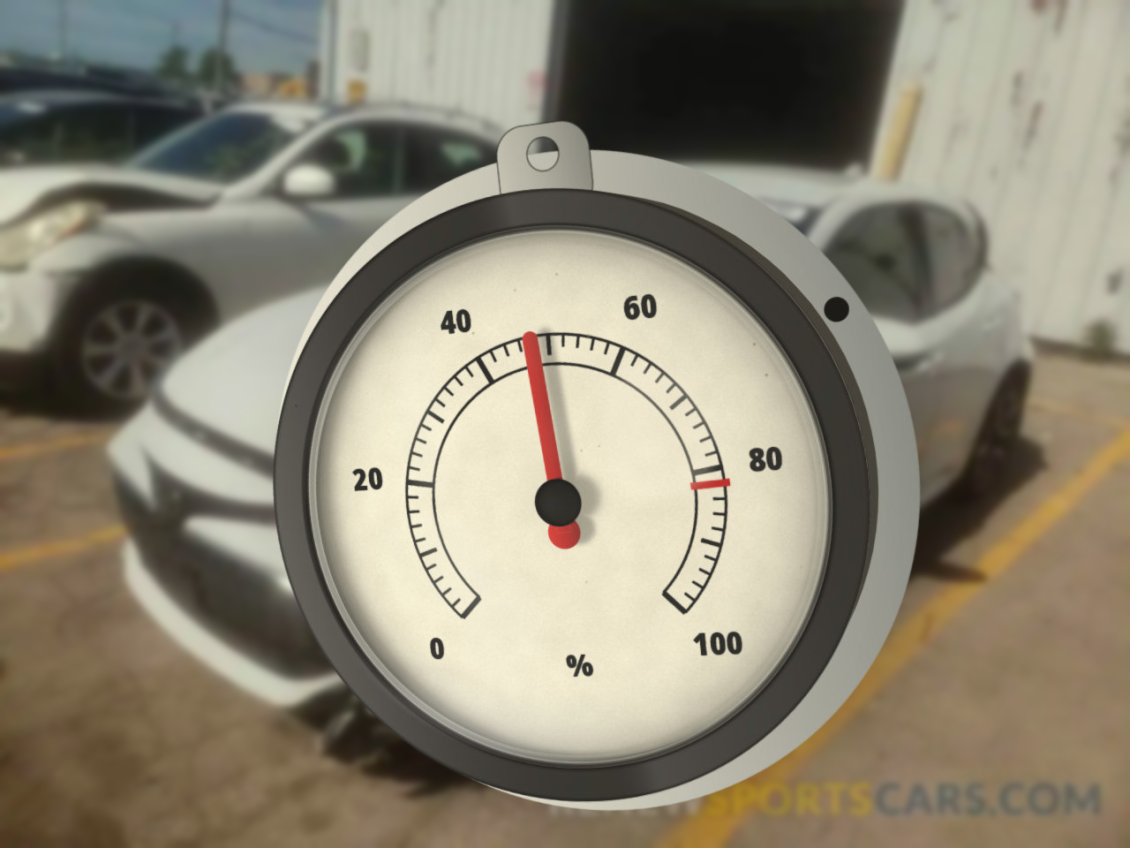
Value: 48
